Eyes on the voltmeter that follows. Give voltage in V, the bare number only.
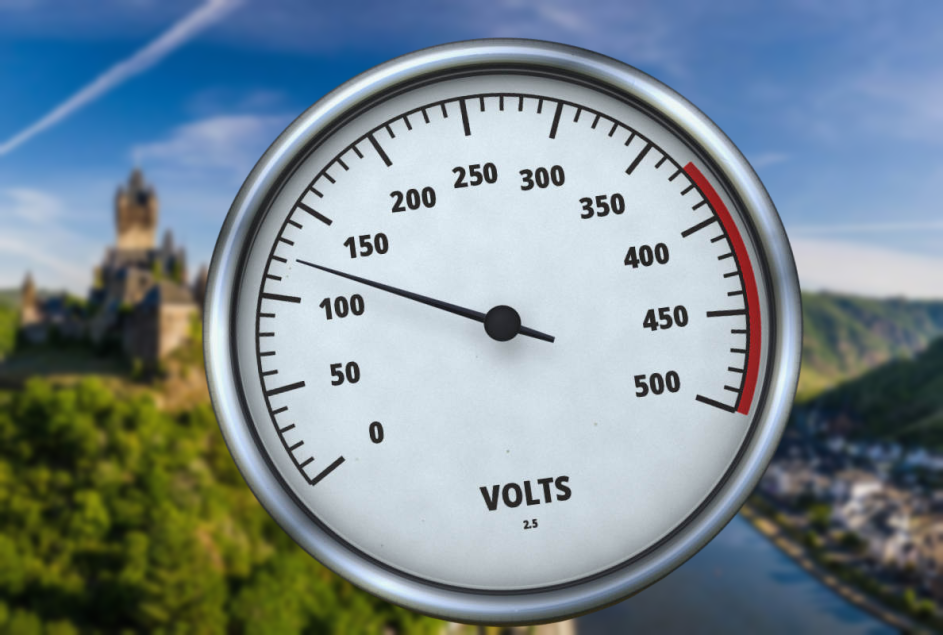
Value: 120
